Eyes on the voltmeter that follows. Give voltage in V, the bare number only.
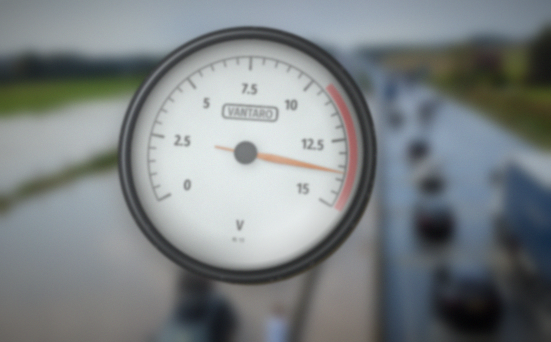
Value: 13.75
